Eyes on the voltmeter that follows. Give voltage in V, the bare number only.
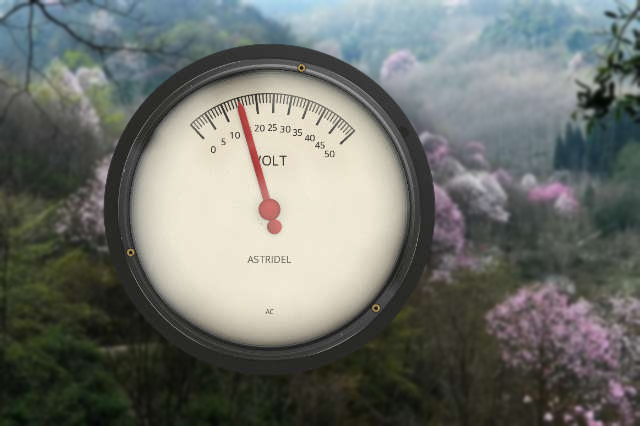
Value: 15
